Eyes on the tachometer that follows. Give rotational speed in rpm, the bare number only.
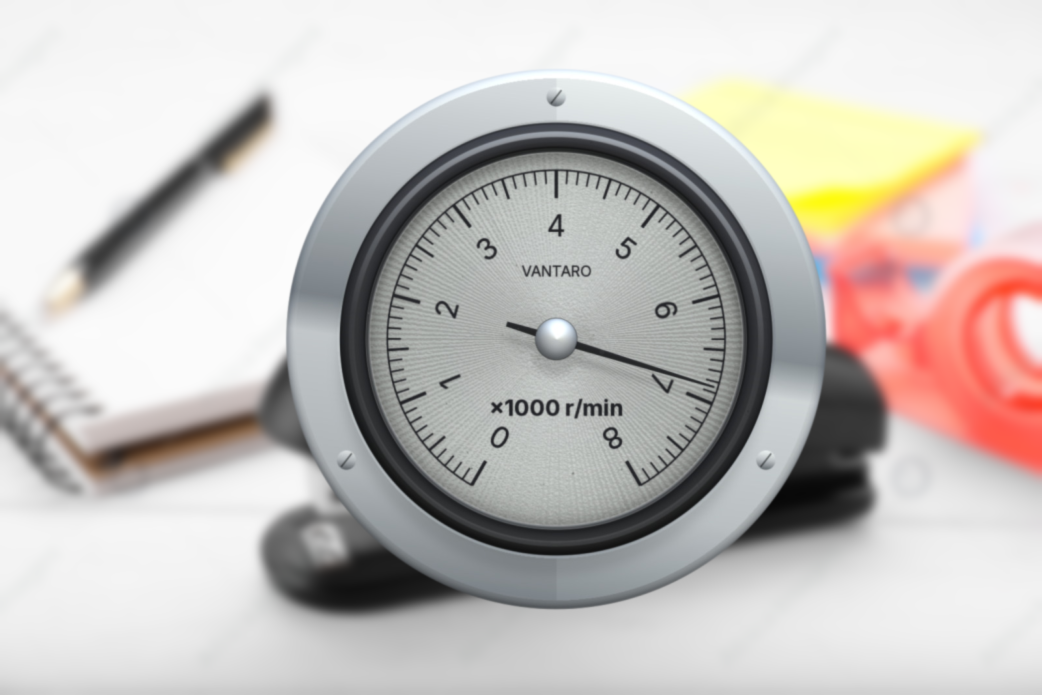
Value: 6850
